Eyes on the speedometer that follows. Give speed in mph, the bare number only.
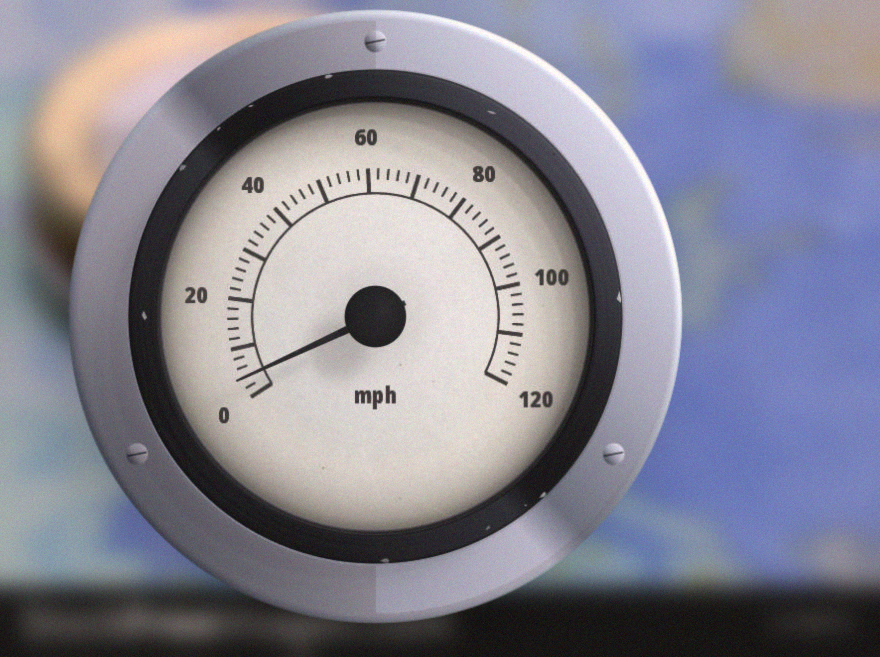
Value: 4
